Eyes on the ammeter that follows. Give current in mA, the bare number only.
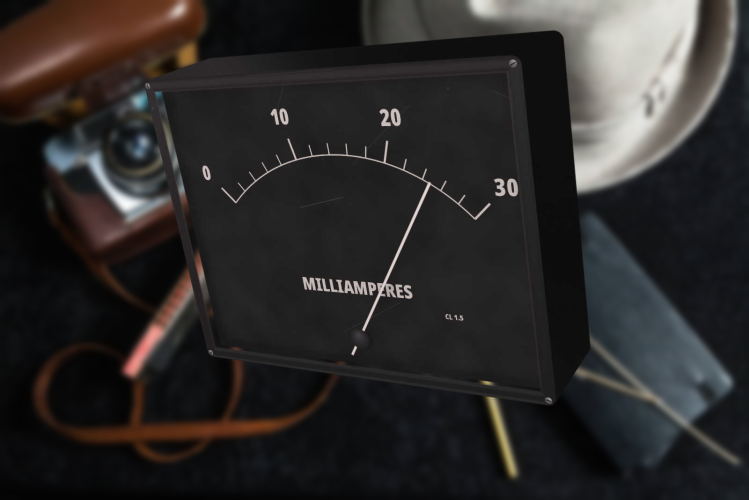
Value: 25
